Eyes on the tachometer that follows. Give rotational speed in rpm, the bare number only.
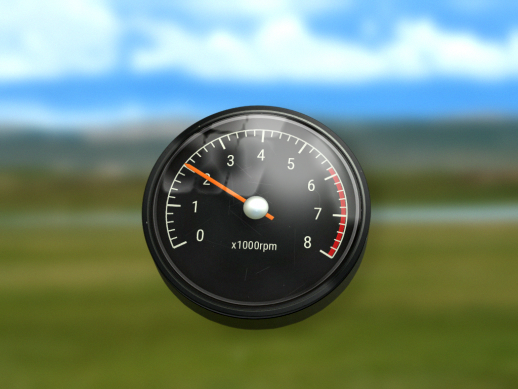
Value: 2000
